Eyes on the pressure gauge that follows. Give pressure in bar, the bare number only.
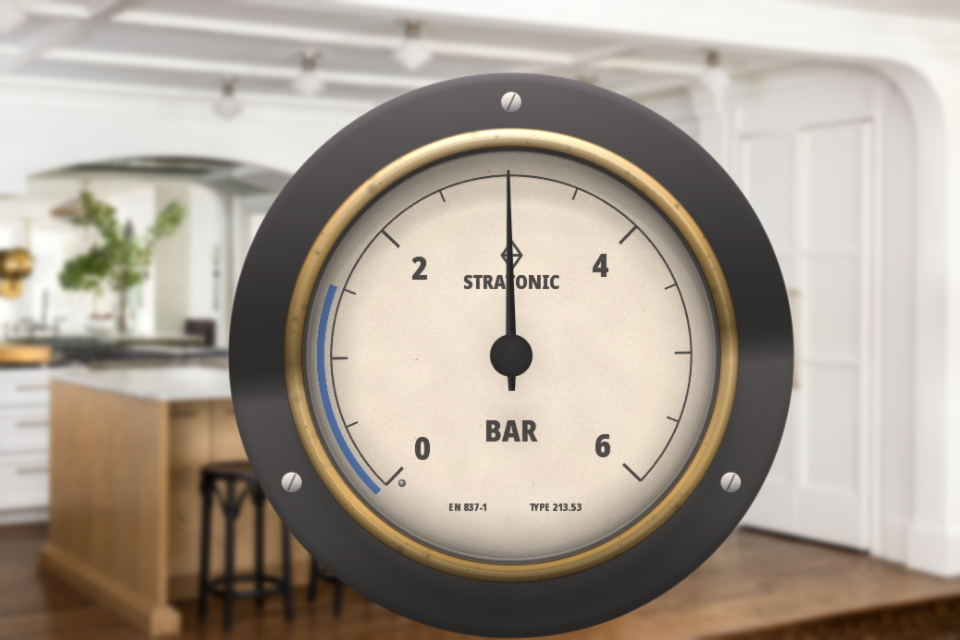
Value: 3
